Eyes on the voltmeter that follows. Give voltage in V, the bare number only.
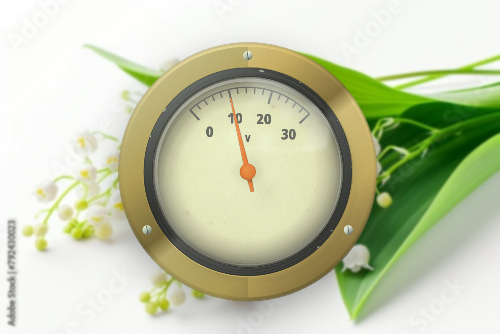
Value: 10
